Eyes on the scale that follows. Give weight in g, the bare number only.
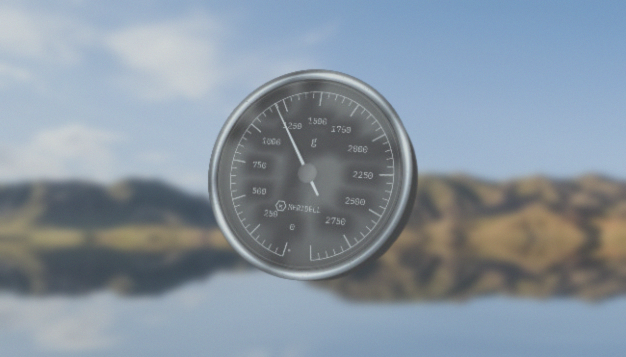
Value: 1200
